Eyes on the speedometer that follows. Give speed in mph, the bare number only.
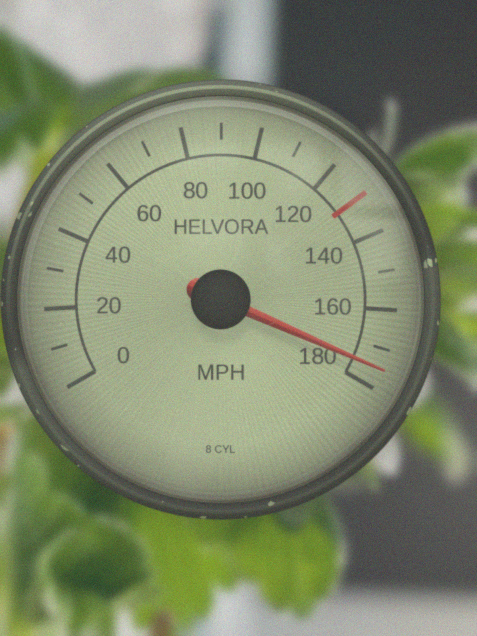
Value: 175
